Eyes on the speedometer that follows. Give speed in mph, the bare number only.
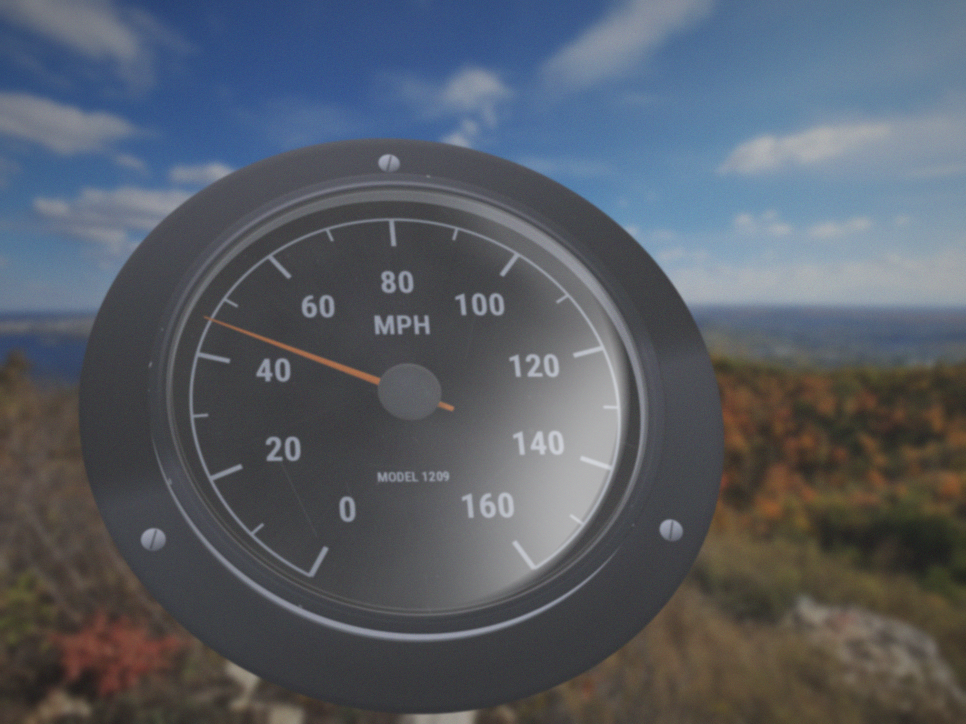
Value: 45
